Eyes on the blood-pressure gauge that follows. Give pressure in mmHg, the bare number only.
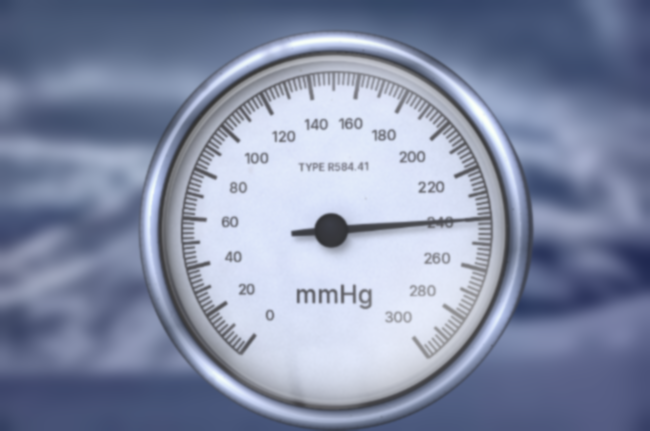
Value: 240
